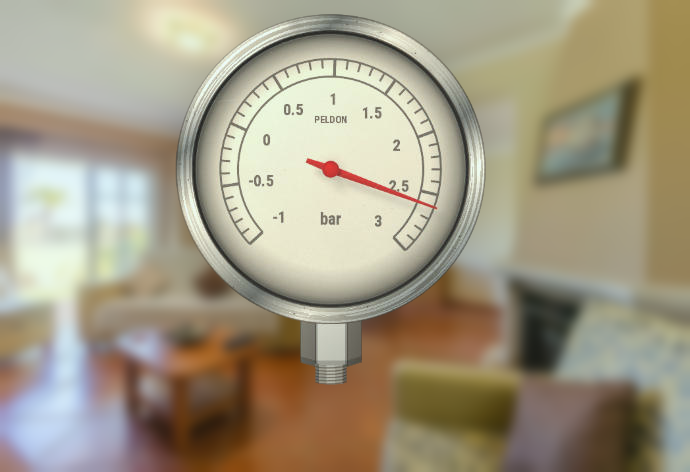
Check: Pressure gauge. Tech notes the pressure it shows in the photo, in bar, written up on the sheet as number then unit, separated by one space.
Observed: 2.6 bar
